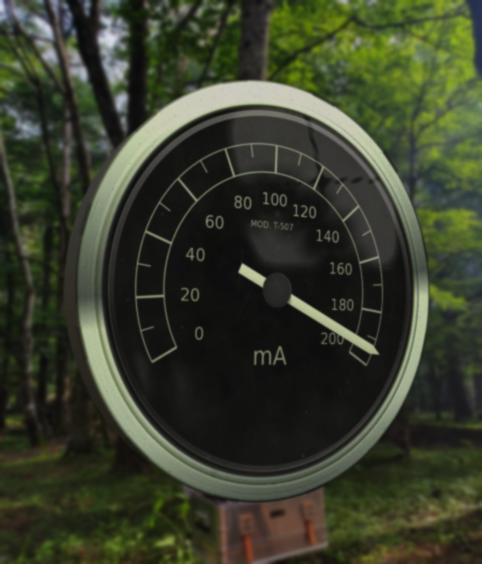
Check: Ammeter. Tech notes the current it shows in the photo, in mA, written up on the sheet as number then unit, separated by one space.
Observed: 195 mA
